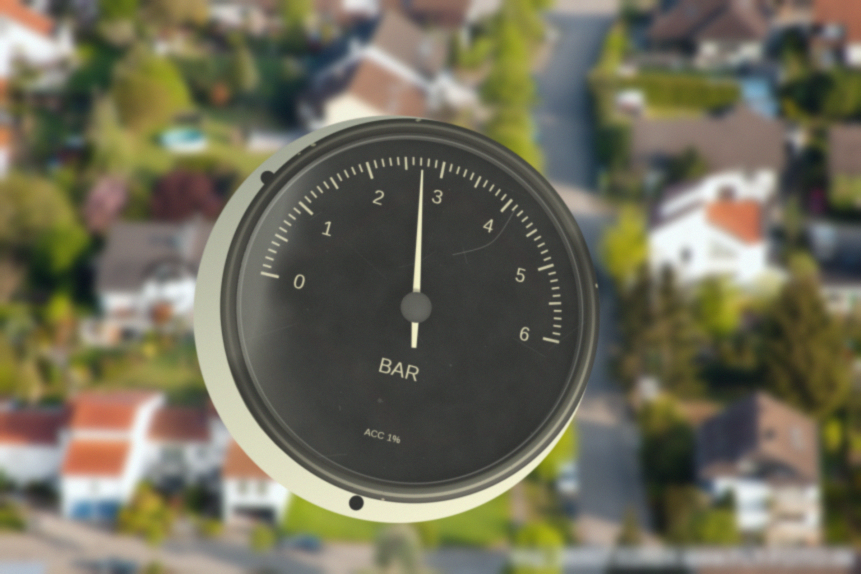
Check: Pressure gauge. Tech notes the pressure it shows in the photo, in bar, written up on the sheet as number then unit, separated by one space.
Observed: 2.7 bar
